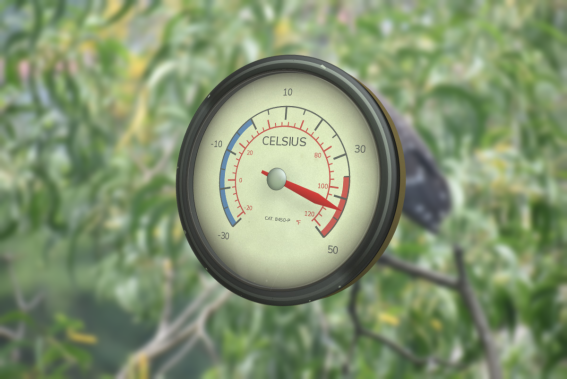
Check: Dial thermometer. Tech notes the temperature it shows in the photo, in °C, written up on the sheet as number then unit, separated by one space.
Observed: 42.5 °C
